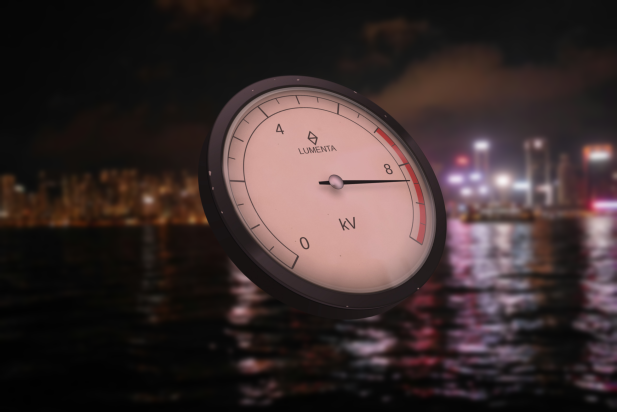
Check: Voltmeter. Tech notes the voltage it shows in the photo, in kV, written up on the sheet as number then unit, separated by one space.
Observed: 8.5 kV
